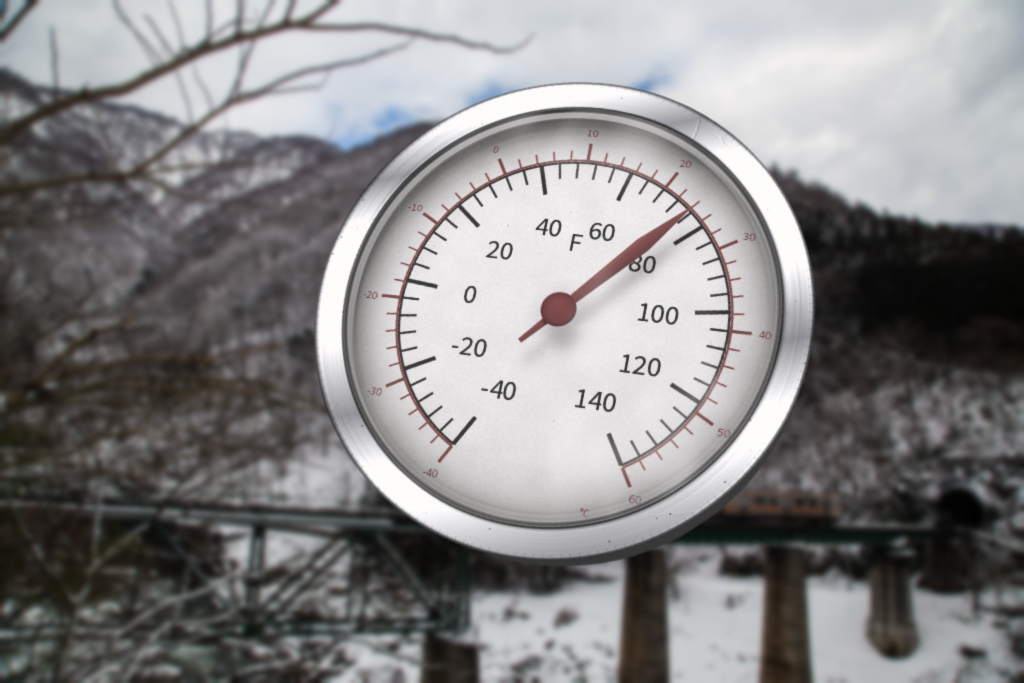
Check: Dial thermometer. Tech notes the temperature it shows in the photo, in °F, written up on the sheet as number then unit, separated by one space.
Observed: 76 °F
